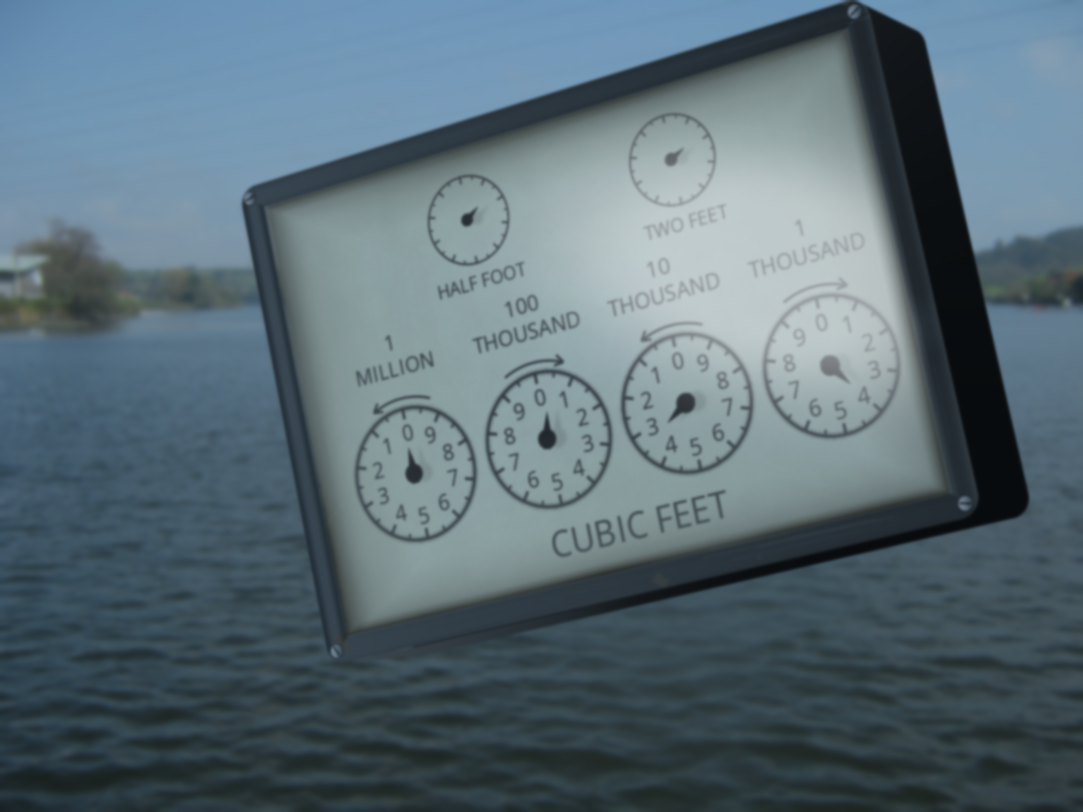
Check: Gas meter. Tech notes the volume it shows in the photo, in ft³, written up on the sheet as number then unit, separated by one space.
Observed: 3400 ft³
